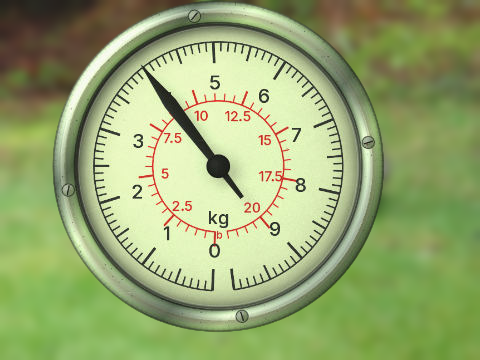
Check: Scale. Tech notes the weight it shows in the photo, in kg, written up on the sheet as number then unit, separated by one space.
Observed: 4 kg
